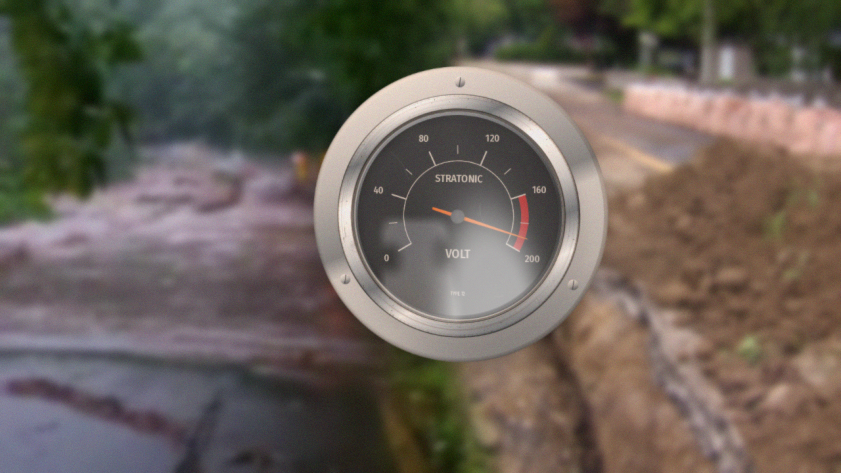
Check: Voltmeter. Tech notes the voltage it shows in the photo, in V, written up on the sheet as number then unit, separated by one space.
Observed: 190 V
